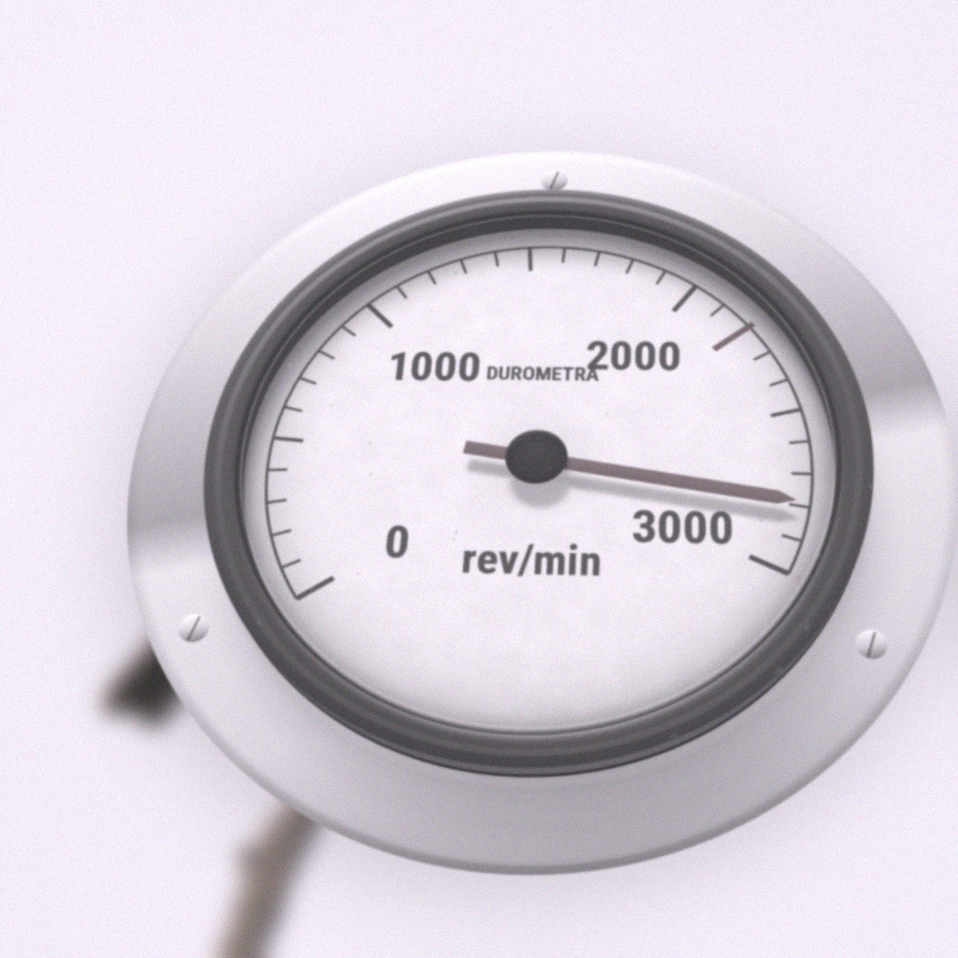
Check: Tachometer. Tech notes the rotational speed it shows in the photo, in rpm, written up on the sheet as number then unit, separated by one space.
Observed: 2800 rpm
